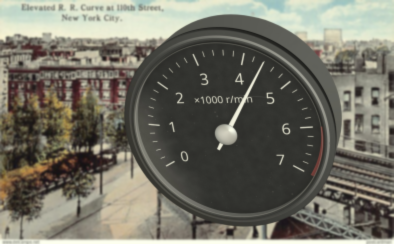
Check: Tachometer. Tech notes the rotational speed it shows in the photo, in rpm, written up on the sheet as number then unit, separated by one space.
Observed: 4400 rpm
